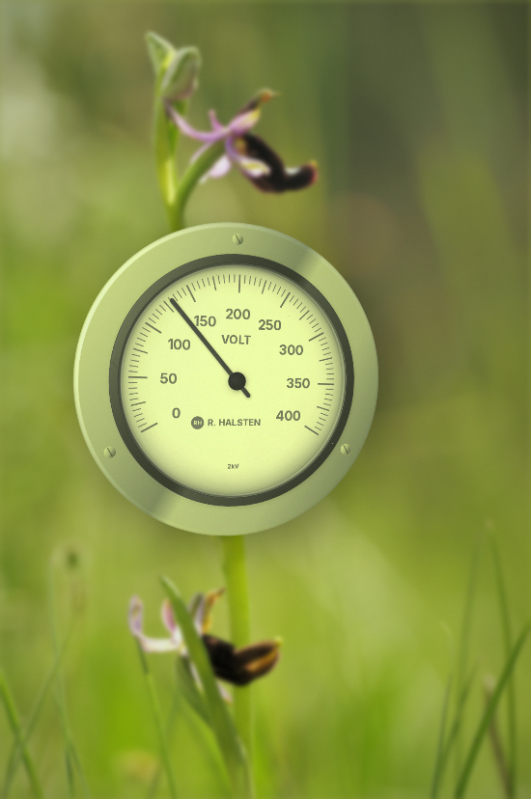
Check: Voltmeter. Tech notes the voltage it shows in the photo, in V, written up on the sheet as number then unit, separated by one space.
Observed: 130 V
